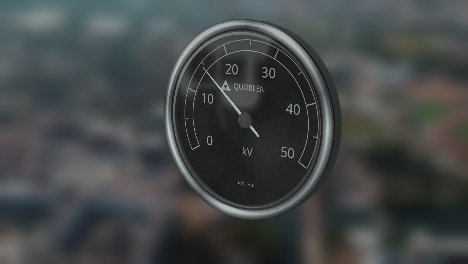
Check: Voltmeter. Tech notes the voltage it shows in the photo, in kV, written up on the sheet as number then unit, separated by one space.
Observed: 15 kV
